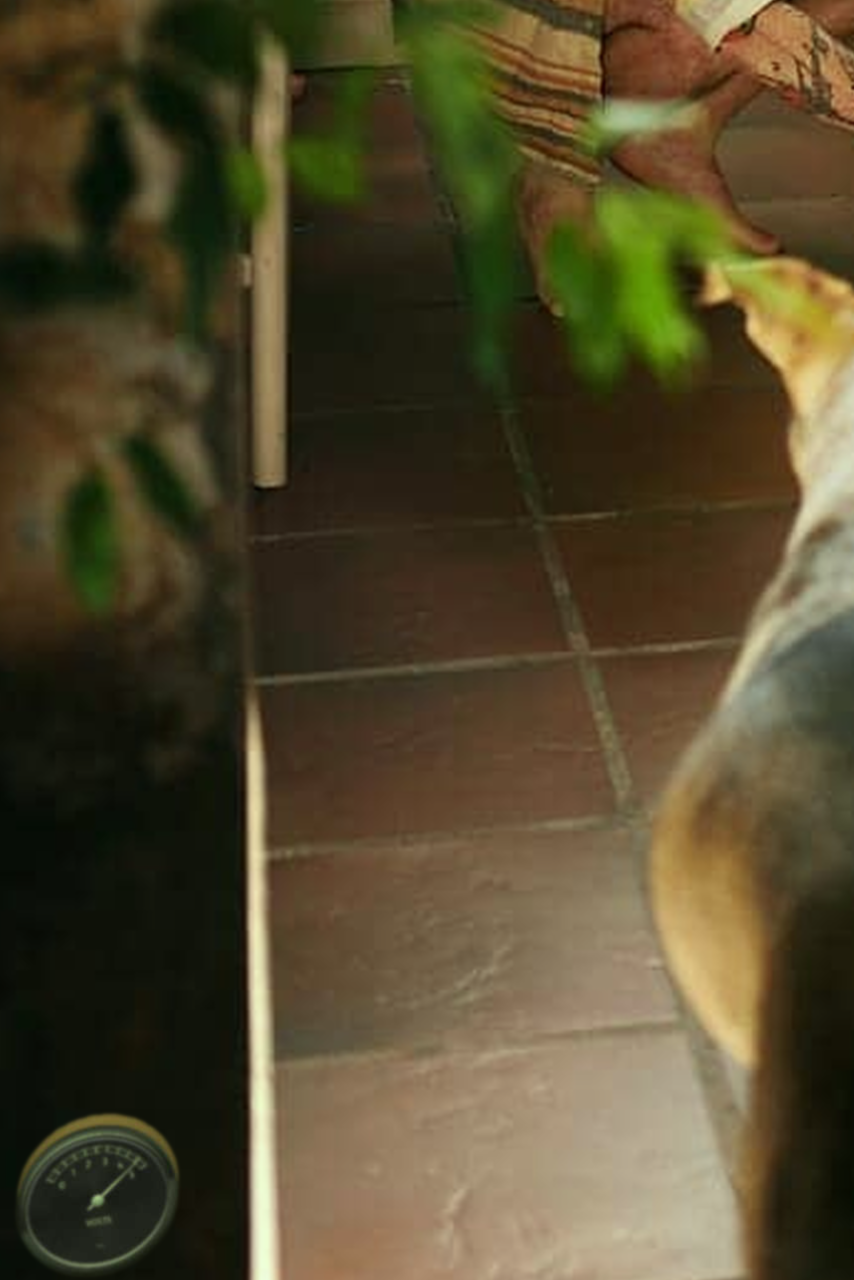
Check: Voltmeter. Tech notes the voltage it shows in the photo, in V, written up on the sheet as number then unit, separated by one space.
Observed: 4.5 V
